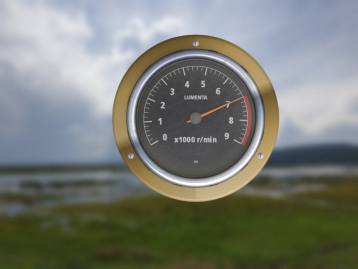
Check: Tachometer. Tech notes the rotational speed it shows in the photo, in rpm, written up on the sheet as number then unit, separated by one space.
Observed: 7000 rpm
